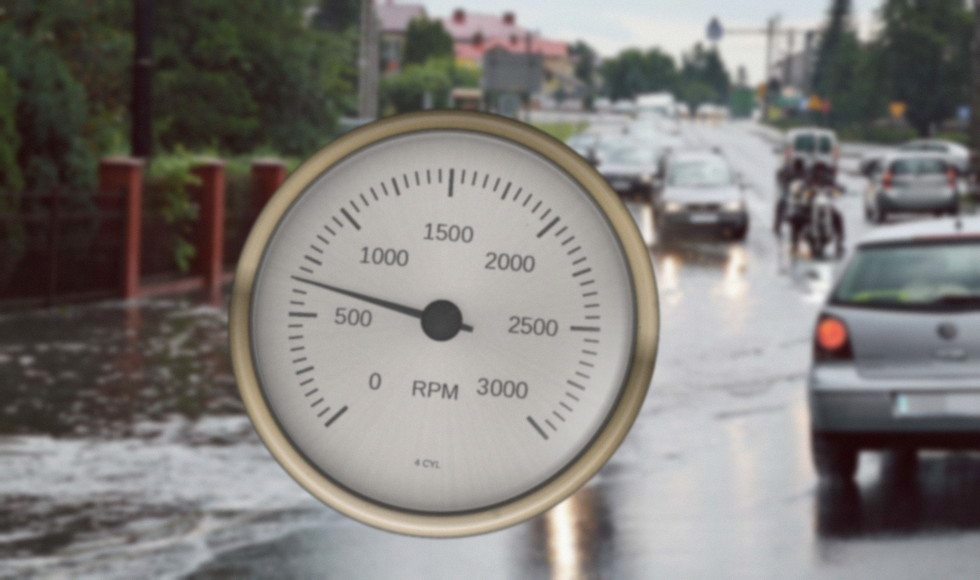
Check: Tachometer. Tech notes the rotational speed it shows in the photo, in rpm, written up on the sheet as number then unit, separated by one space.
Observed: 650 rpm
